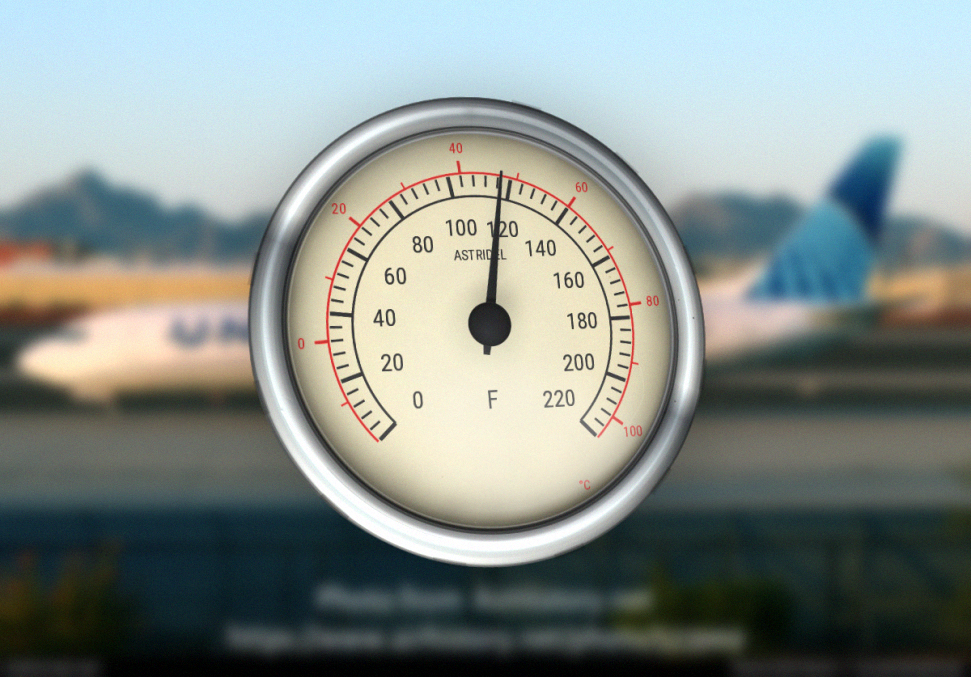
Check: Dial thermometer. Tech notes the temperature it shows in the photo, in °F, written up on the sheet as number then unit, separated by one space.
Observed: 116 °F
